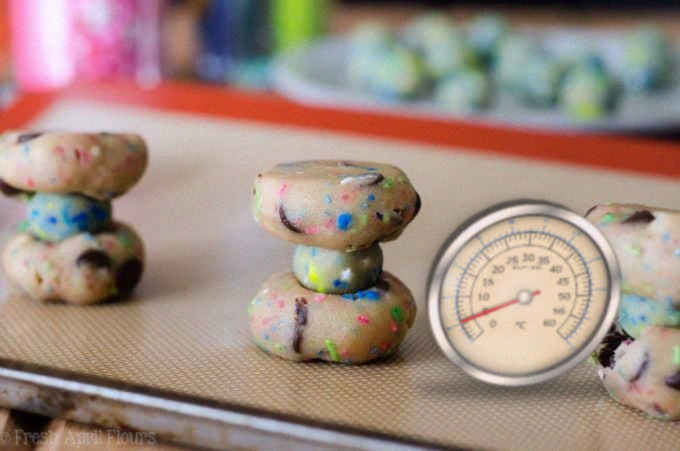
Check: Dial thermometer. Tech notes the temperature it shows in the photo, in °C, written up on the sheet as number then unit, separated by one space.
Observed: 5 °C
